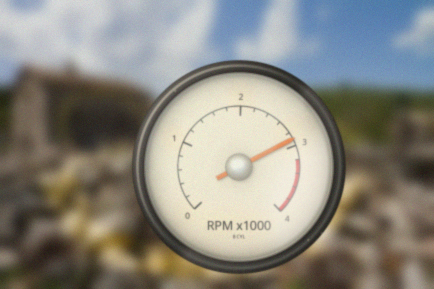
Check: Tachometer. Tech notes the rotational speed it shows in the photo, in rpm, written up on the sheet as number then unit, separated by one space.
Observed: 2900 rpm
